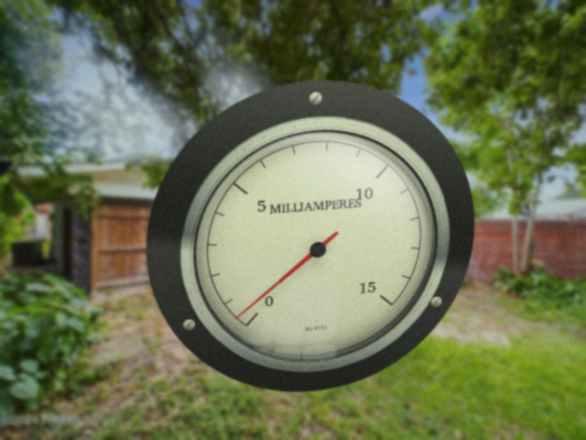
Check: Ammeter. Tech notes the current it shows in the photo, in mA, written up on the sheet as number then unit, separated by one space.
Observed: 0.5 mA
